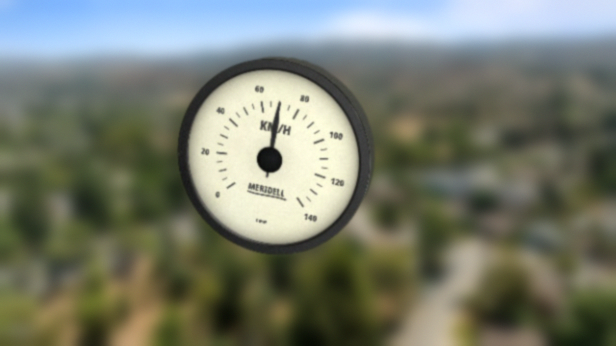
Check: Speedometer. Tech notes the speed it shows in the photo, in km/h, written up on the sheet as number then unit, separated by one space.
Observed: 70 km/h
